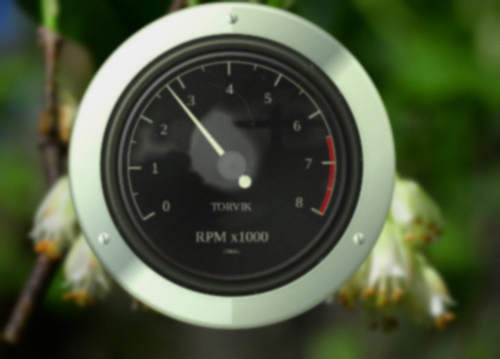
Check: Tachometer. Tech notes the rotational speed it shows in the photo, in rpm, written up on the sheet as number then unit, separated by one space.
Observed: 2750 rpm
